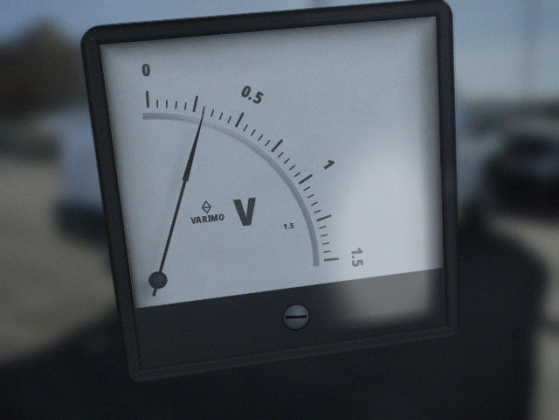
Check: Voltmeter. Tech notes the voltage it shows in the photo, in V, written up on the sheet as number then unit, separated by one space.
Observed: 0.3 V
